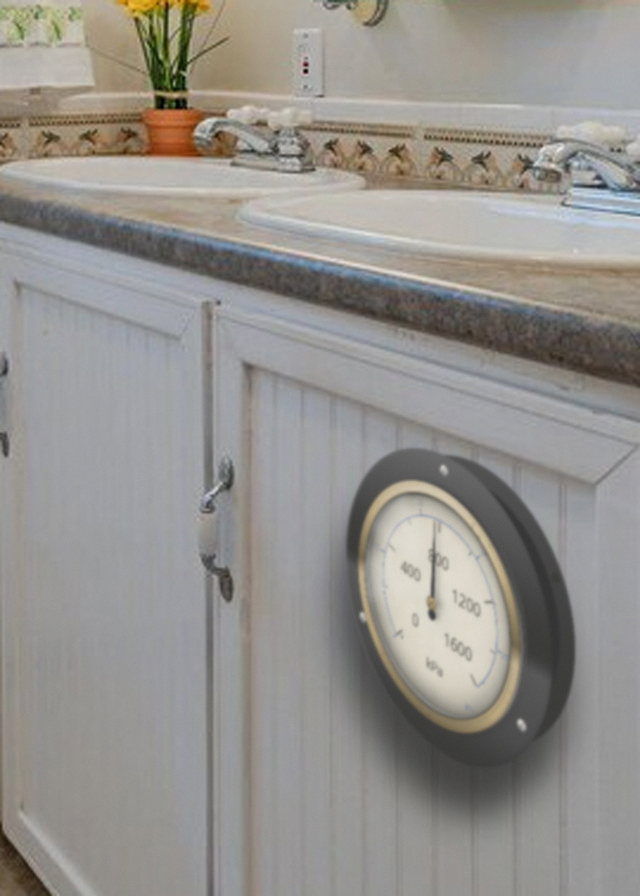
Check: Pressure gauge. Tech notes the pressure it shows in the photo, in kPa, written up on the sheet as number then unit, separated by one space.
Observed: 800 kPa
